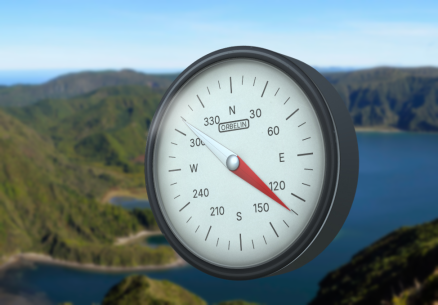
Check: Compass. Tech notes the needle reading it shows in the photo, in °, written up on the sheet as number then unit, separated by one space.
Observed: 130 °
